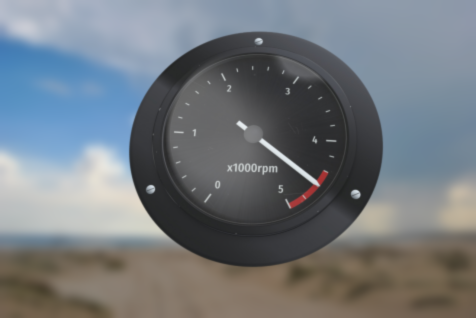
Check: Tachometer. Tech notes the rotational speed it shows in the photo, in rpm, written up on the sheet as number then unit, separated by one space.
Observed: 4600 rpm
